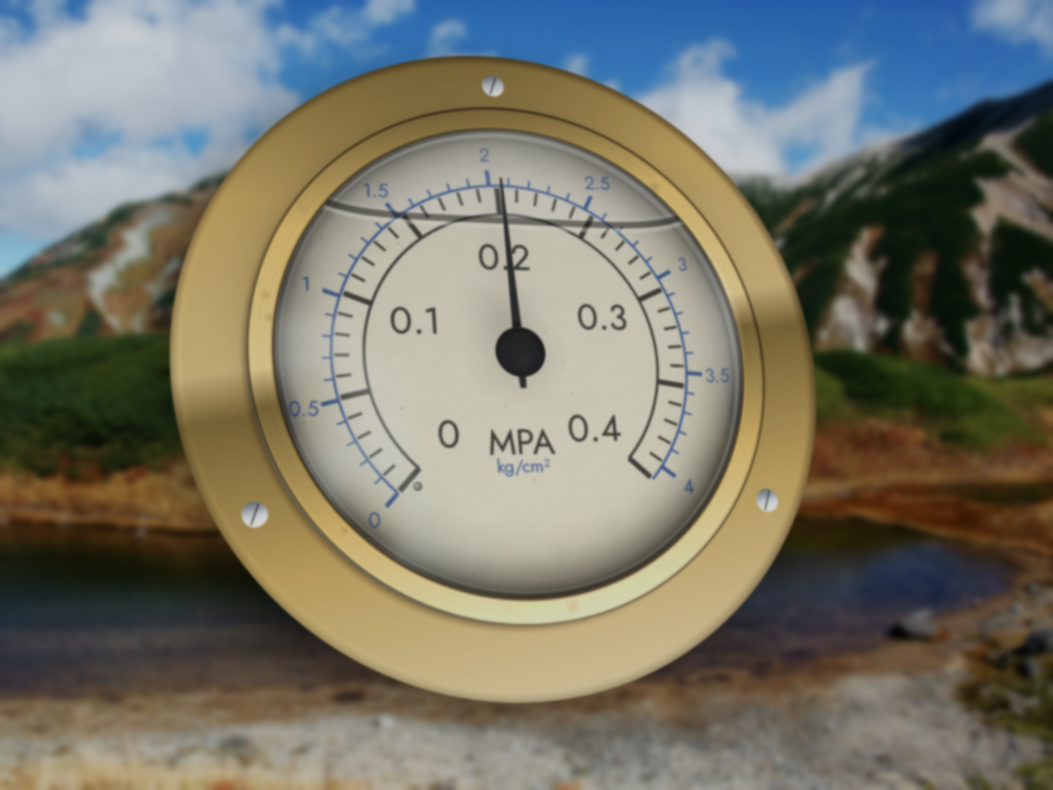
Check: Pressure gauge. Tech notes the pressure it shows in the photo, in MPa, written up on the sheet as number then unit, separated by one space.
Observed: 0.2 MPa
